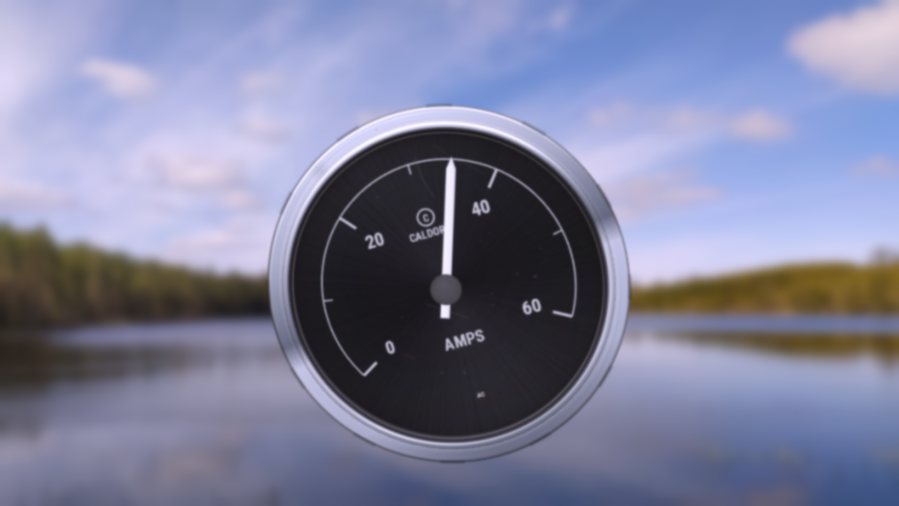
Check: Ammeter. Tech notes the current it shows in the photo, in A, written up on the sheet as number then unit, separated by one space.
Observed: 35 A
